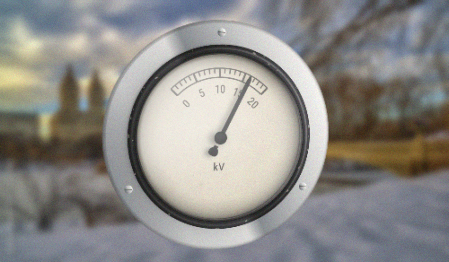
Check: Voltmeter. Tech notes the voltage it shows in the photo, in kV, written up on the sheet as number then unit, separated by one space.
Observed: 16 kV
